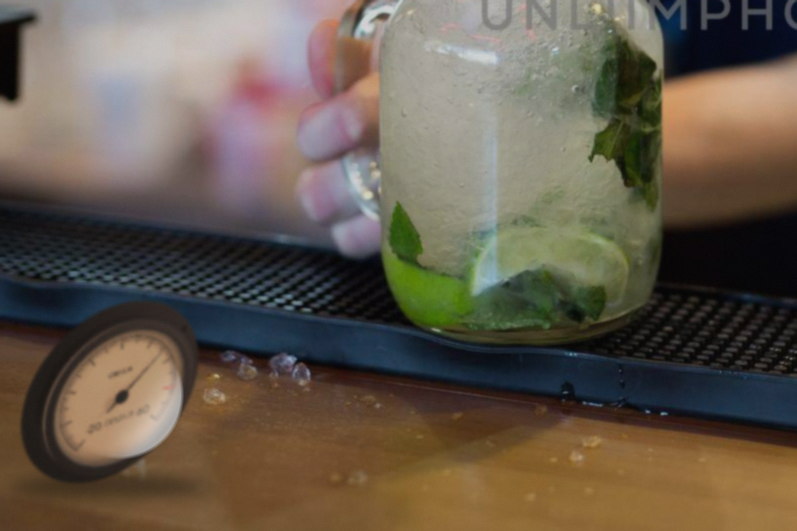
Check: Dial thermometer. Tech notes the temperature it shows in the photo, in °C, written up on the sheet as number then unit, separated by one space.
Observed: 35 °C
